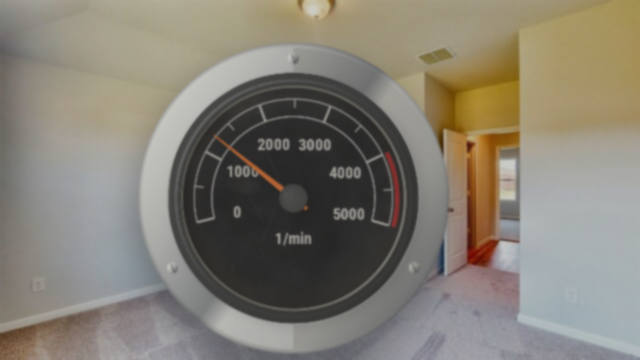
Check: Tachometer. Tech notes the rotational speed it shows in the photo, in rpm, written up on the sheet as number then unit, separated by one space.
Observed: 1250 rpm
